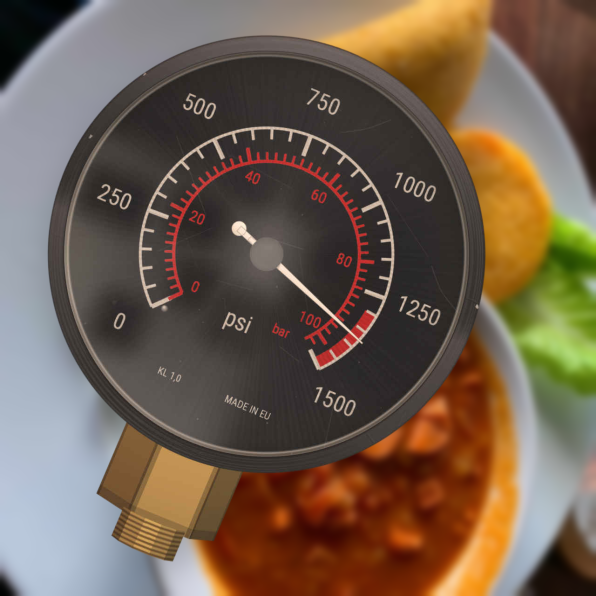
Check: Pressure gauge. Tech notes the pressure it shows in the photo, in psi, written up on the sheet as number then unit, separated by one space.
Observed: 1375 psi
